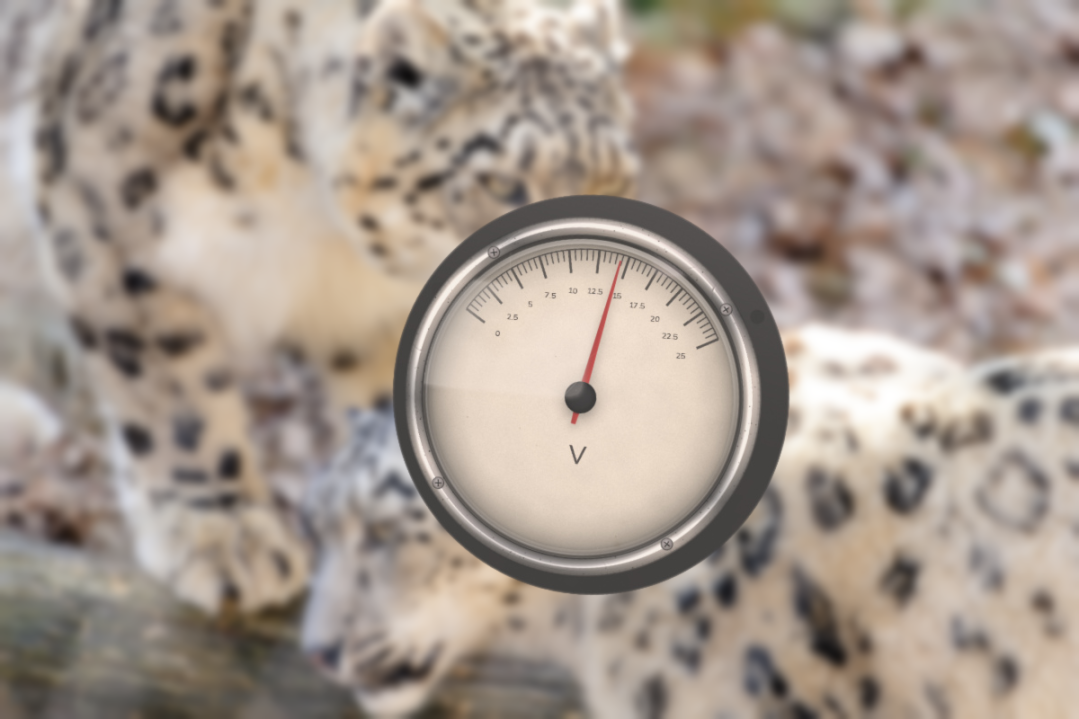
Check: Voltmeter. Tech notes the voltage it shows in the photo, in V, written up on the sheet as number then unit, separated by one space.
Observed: 14.5 V
